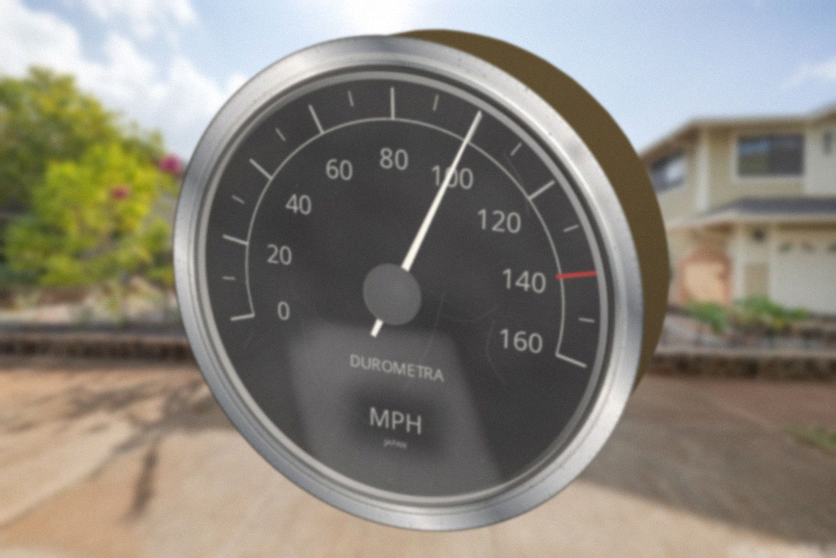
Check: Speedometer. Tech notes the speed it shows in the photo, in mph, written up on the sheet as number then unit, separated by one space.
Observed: 100 mph
